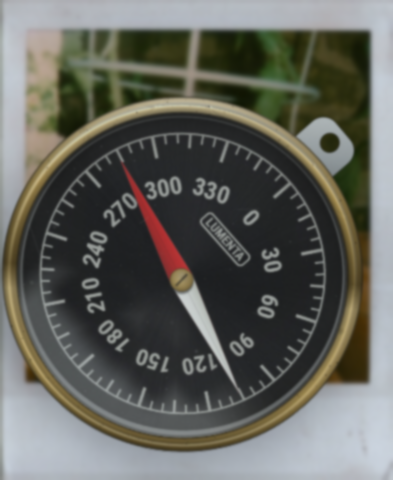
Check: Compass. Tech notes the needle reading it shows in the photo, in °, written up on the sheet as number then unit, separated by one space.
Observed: 285 °
